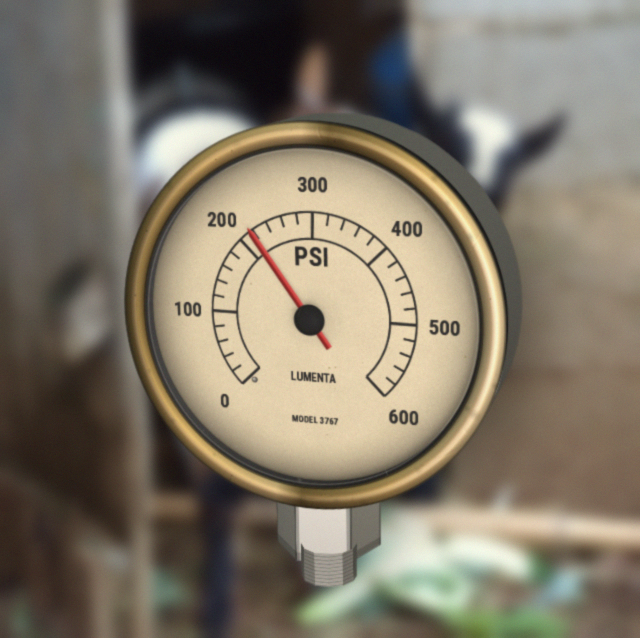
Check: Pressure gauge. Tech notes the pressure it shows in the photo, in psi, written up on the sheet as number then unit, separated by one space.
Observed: 220 psi
